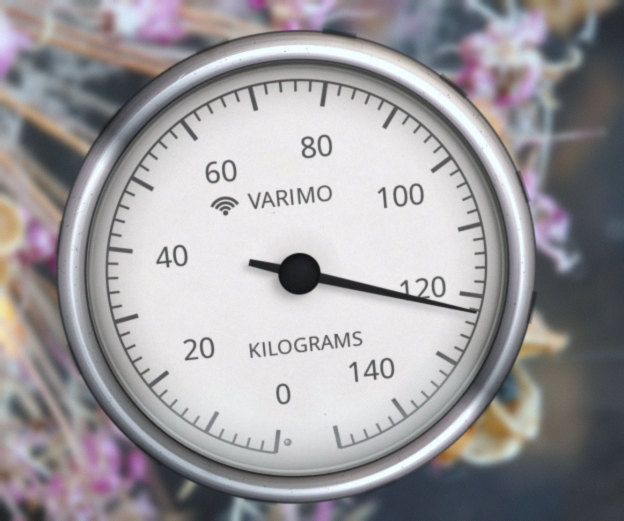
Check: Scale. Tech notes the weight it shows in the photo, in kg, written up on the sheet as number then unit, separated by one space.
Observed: 122 kg
